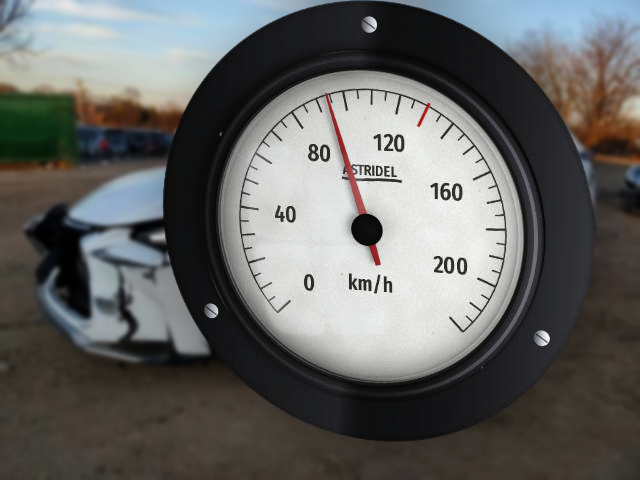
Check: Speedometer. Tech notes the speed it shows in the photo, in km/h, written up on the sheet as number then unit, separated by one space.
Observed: 95 km/h
